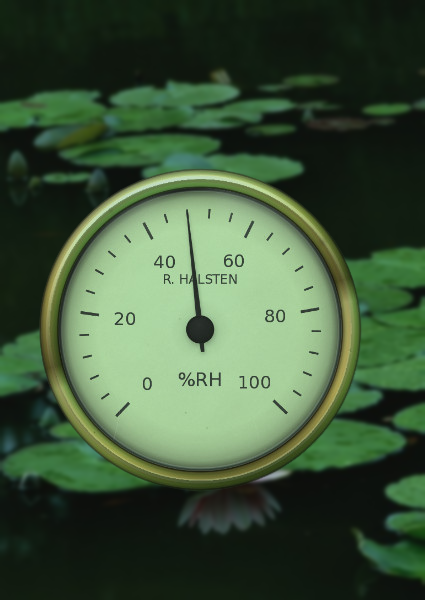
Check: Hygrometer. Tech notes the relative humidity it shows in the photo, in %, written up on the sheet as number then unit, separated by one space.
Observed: 48 %
